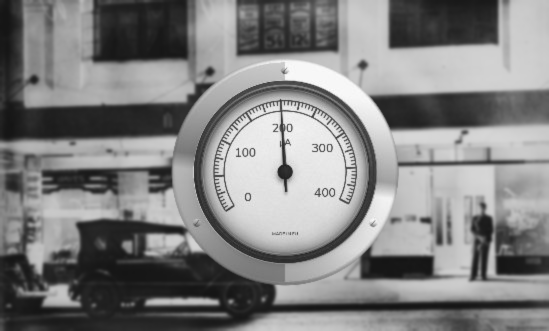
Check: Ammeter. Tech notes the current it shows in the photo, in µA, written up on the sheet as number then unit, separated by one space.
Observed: 200 µA
